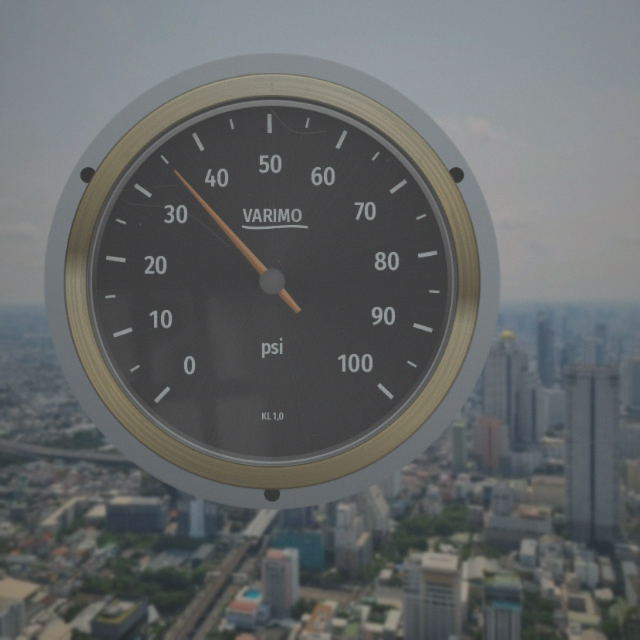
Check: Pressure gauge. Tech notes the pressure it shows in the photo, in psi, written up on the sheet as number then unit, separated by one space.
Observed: 35 psi
